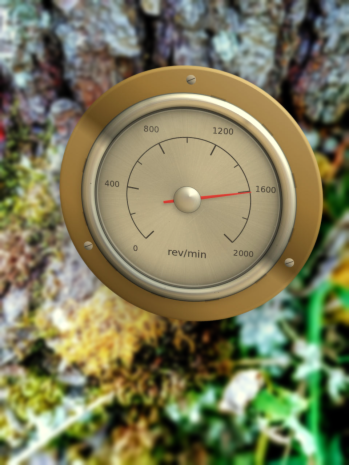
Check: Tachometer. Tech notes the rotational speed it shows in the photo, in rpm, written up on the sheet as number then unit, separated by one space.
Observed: 1600 rpm
